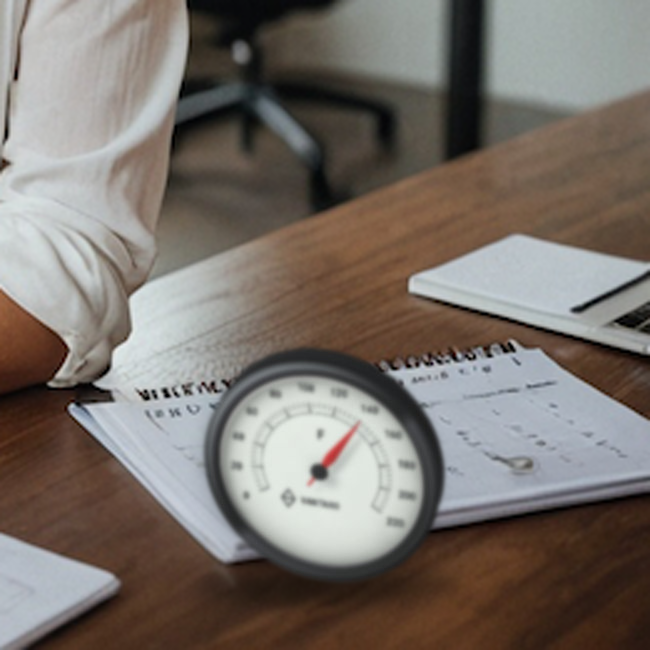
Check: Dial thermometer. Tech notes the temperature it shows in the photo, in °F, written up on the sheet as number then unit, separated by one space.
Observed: 140 °F
